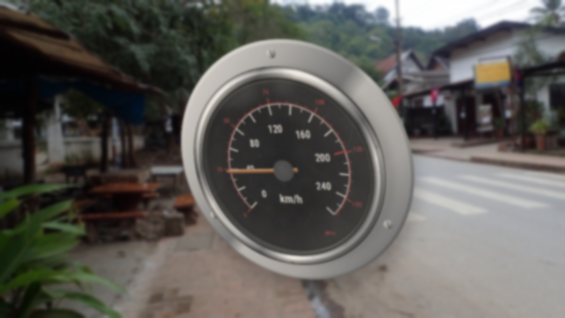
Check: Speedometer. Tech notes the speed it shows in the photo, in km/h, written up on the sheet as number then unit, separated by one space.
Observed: 40 km/h
